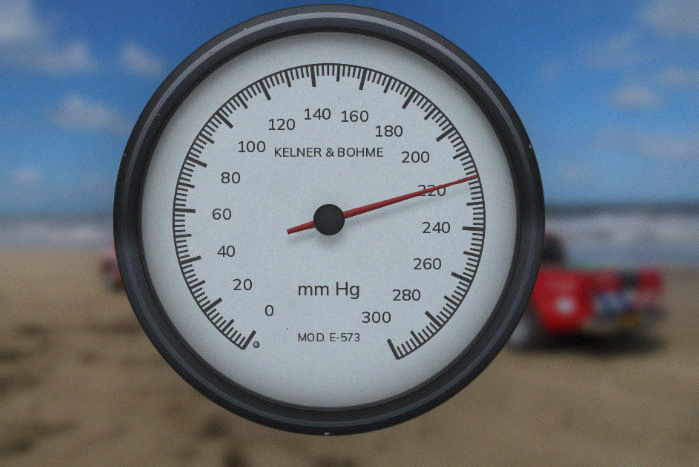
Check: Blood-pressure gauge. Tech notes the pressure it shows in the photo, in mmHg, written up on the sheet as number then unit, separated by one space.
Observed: 220 mmHg
